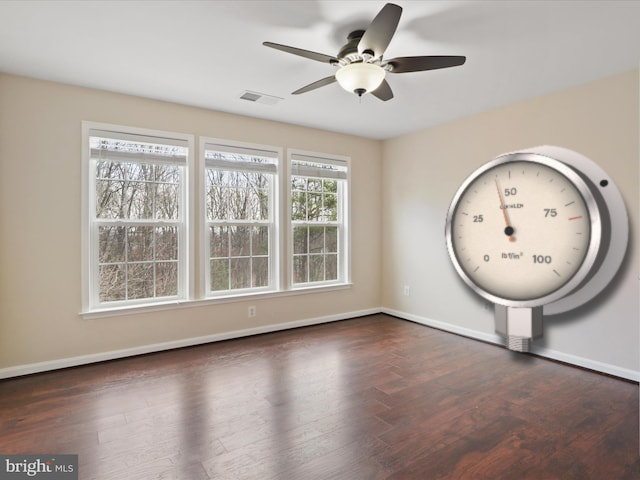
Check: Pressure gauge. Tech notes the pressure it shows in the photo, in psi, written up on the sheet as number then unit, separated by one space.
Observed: 45 psi
